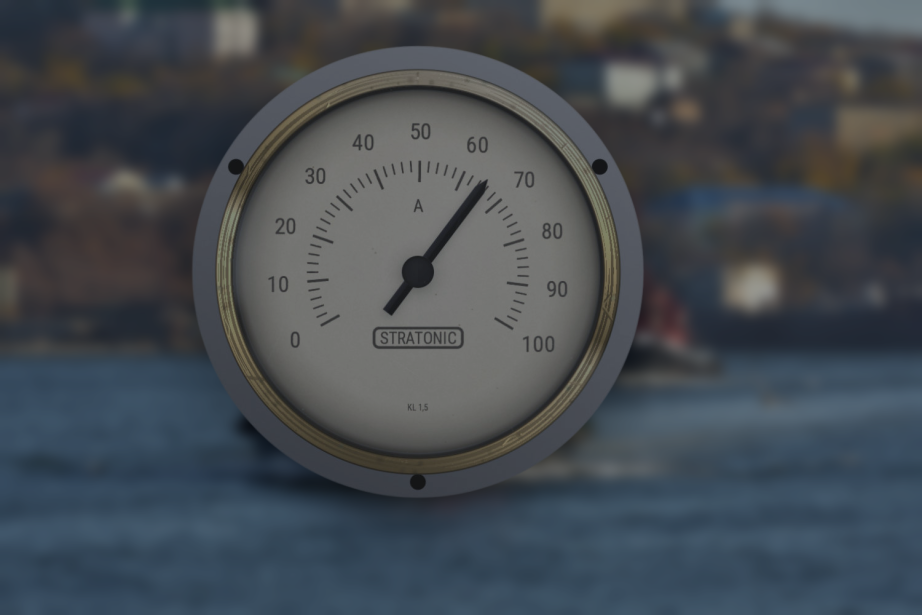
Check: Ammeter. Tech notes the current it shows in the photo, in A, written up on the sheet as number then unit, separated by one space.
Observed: 65 A
